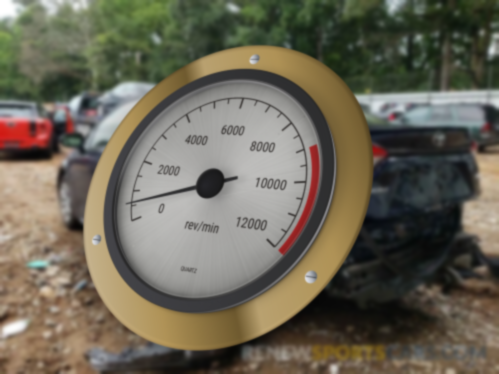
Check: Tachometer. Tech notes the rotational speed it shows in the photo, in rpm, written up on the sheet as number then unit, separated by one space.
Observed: 500 rpm
